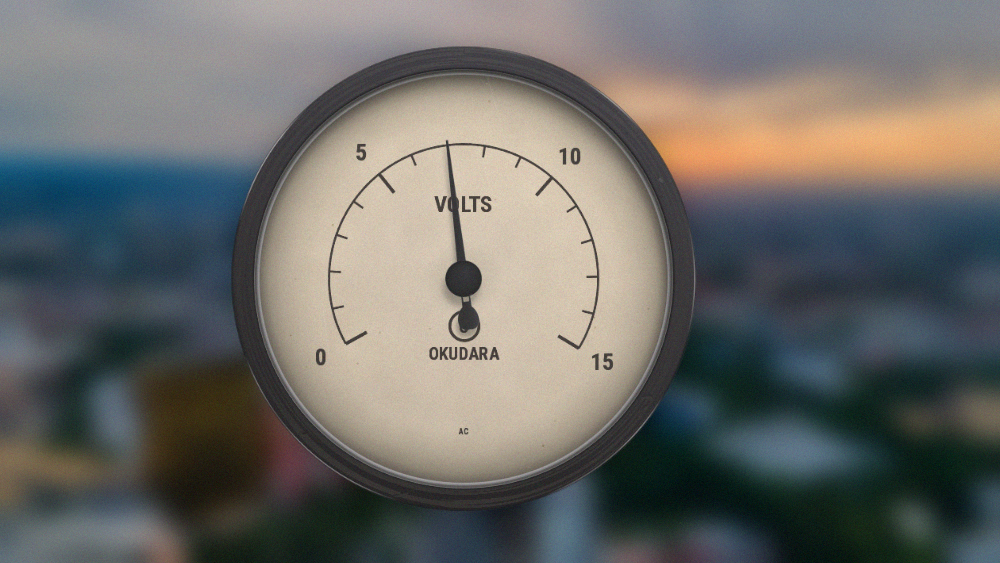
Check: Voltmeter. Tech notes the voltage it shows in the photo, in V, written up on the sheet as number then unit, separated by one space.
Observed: 7 V
